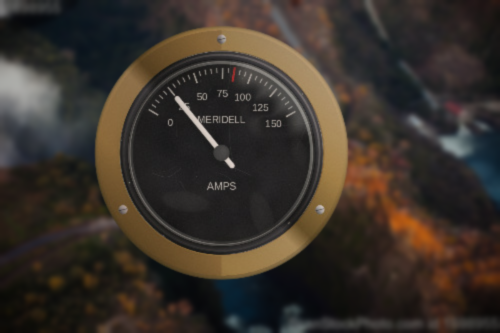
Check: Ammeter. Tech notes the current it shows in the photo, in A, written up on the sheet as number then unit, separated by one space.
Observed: 25 A
